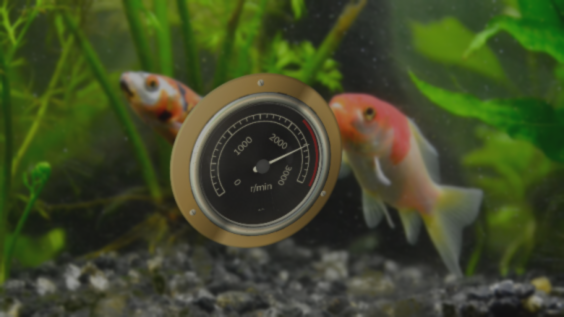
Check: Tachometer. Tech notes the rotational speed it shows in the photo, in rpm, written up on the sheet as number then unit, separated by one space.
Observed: 2400 rpm
